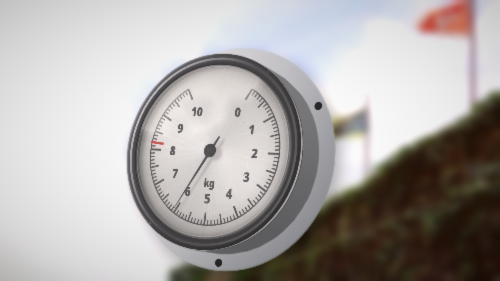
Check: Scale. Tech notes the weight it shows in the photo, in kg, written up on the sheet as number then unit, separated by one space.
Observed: 6 kg
